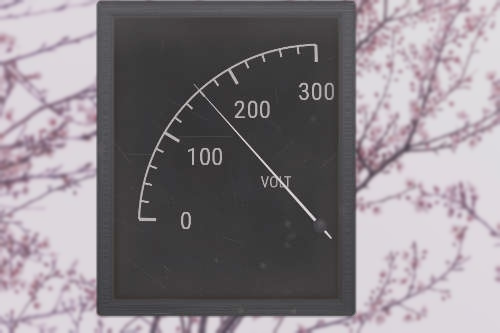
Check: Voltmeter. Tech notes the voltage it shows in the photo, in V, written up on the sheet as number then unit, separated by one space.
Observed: 160 V
